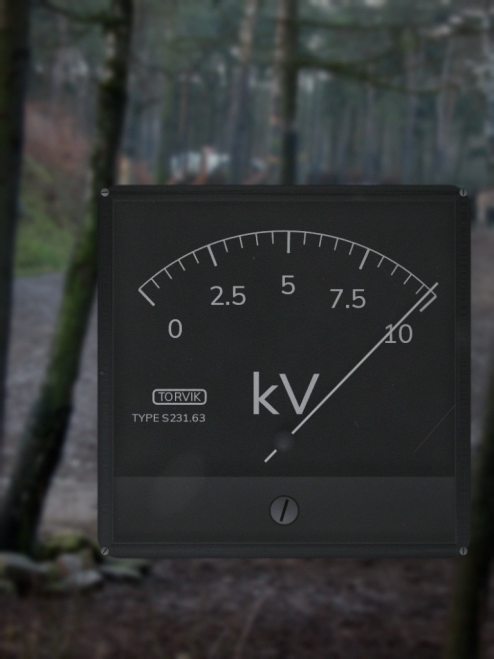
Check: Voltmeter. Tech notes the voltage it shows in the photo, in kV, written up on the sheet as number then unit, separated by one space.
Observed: 9.75 kV
